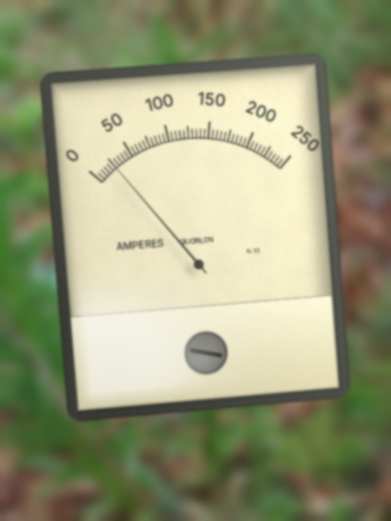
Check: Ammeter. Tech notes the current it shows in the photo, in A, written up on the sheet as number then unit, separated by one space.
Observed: 25 A
